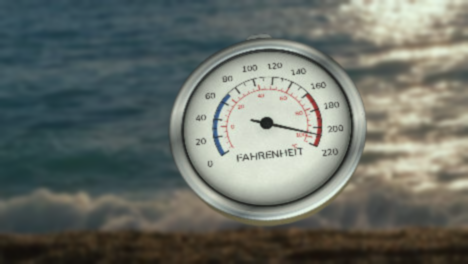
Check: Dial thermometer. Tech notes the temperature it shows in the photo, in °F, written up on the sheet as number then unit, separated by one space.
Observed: 210 °F
